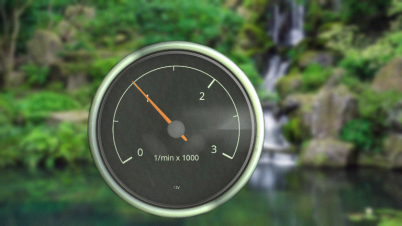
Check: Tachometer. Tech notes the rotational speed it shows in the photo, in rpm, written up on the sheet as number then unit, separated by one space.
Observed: 1000 rpm
